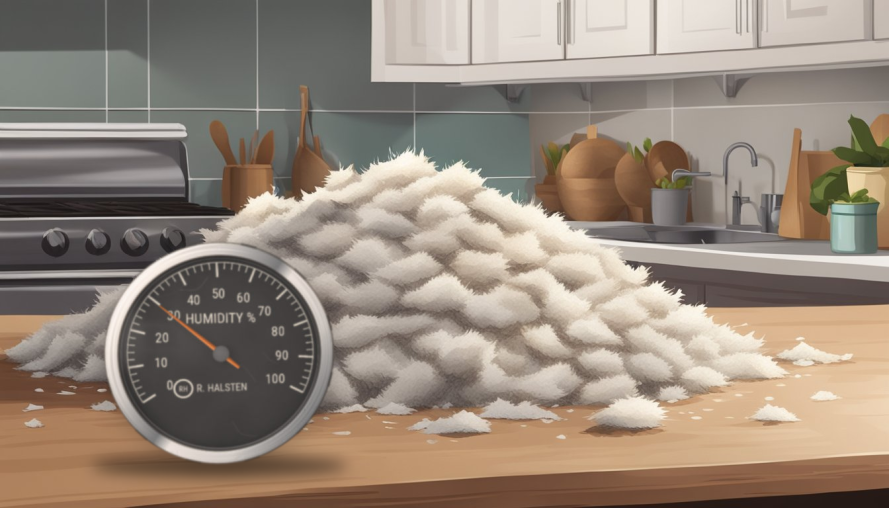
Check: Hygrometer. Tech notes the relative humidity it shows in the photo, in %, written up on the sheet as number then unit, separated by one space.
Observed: 30 %
